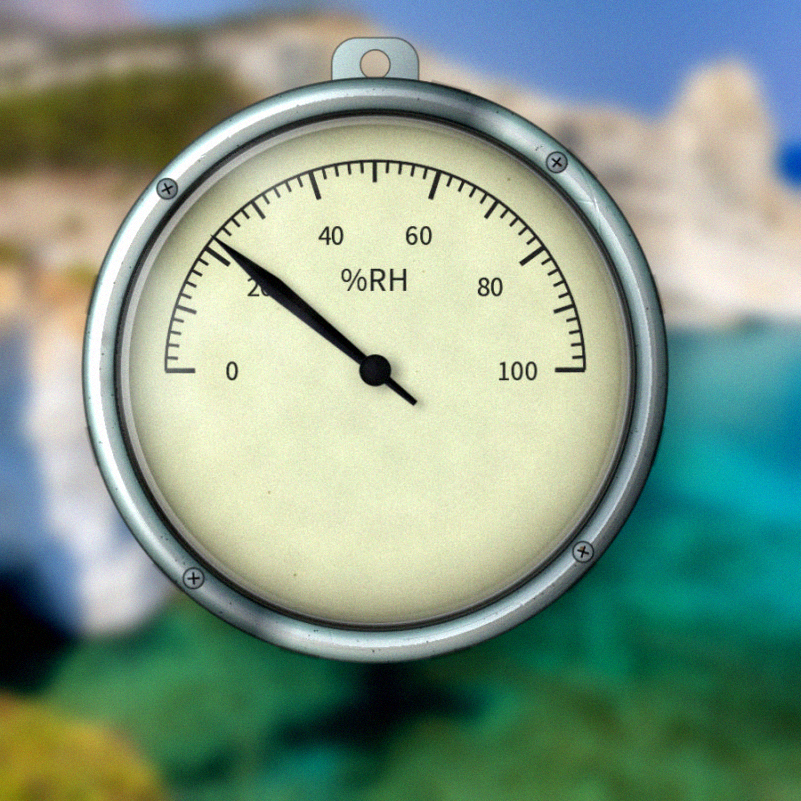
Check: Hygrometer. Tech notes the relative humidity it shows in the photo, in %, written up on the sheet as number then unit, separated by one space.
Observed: 22 %
